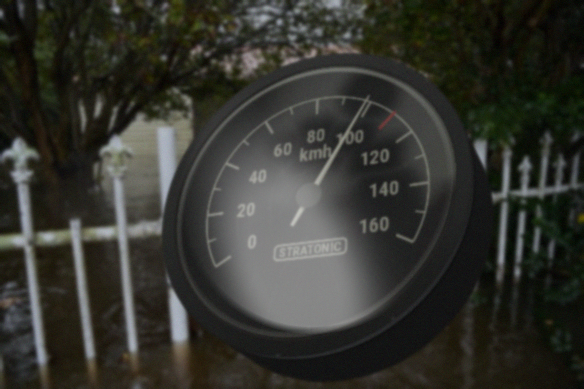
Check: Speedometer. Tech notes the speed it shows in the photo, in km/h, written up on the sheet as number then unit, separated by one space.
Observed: 100 km/h
